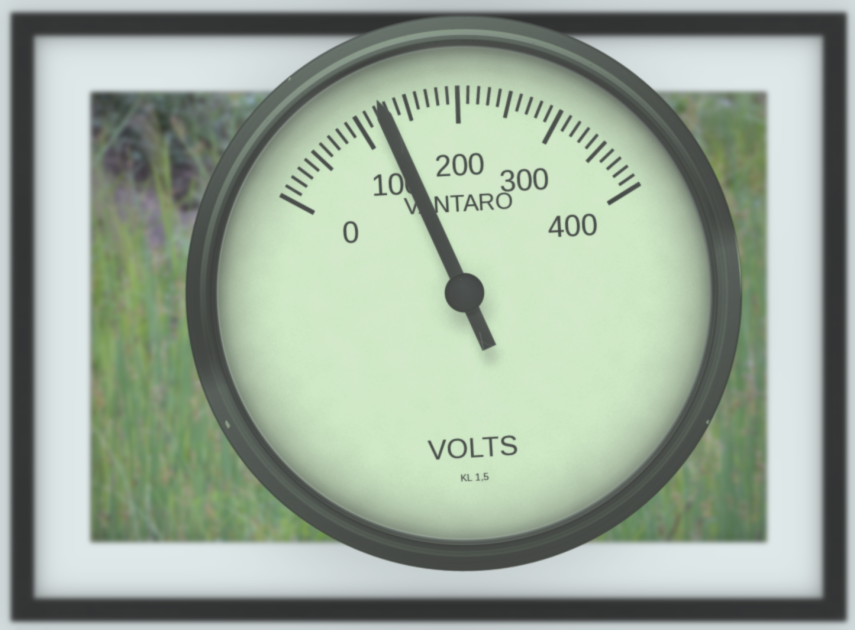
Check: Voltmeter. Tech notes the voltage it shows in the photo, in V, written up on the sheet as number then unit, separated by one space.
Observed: 125 V
